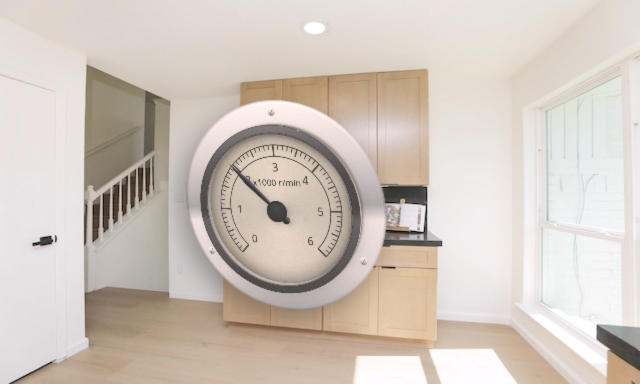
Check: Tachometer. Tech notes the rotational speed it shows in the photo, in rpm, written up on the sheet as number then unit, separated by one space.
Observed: 2000 rpm
